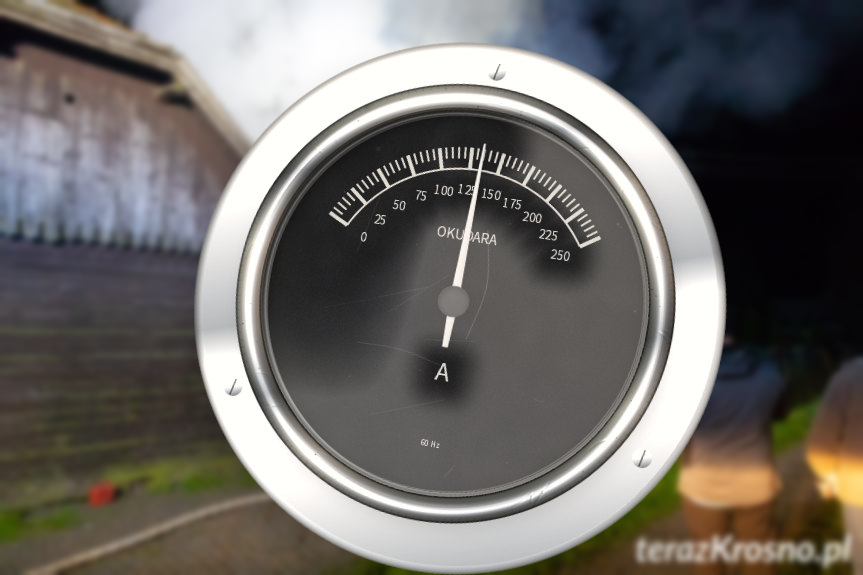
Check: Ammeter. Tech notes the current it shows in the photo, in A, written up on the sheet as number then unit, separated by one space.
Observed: 135 A
